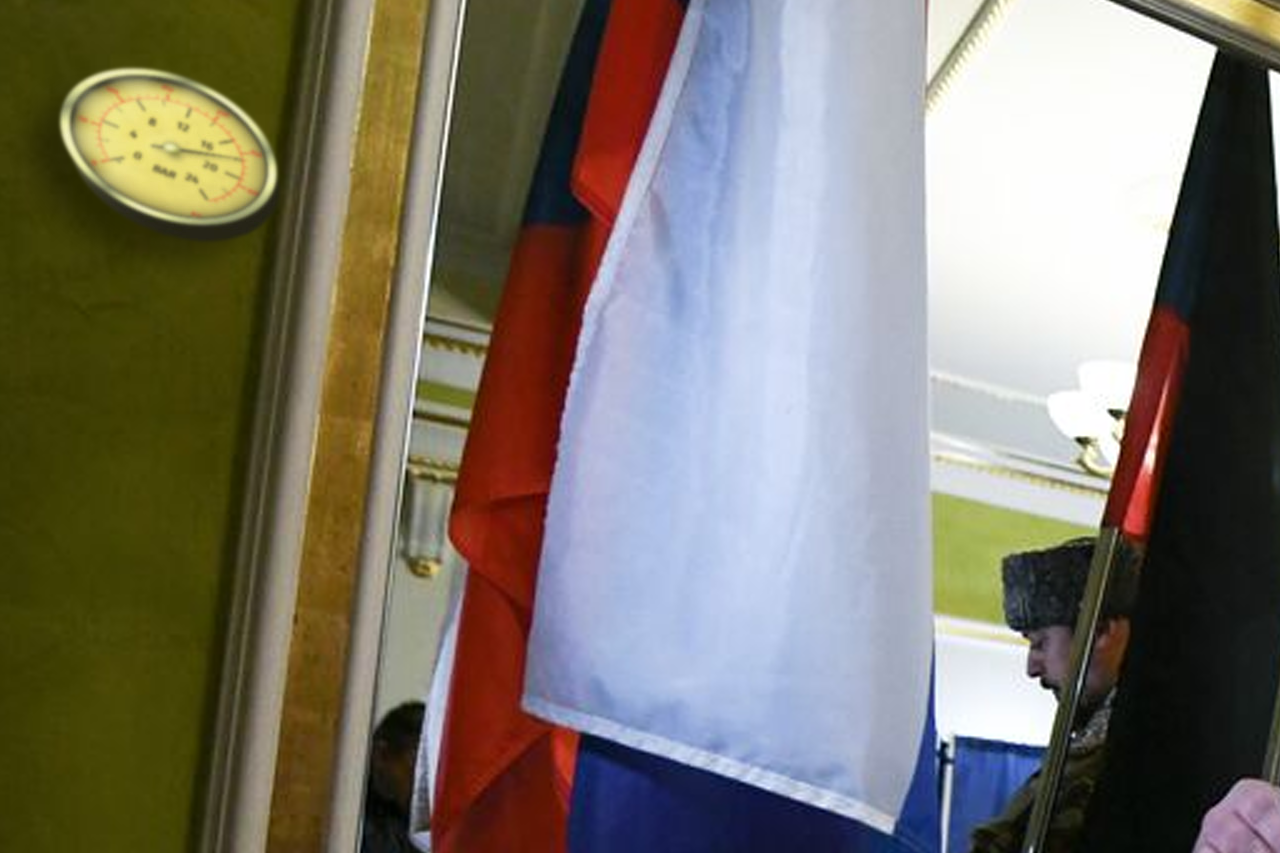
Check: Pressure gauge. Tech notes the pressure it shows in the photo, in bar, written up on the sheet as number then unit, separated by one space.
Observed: 18 bar
